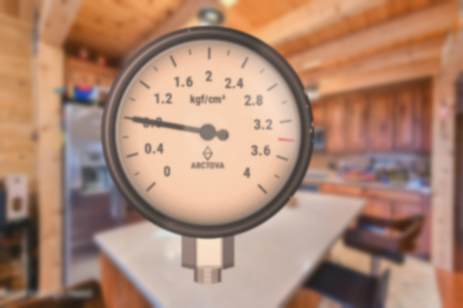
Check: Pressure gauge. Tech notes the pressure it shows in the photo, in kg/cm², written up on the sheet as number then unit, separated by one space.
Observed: 0.8 kg/cm²
